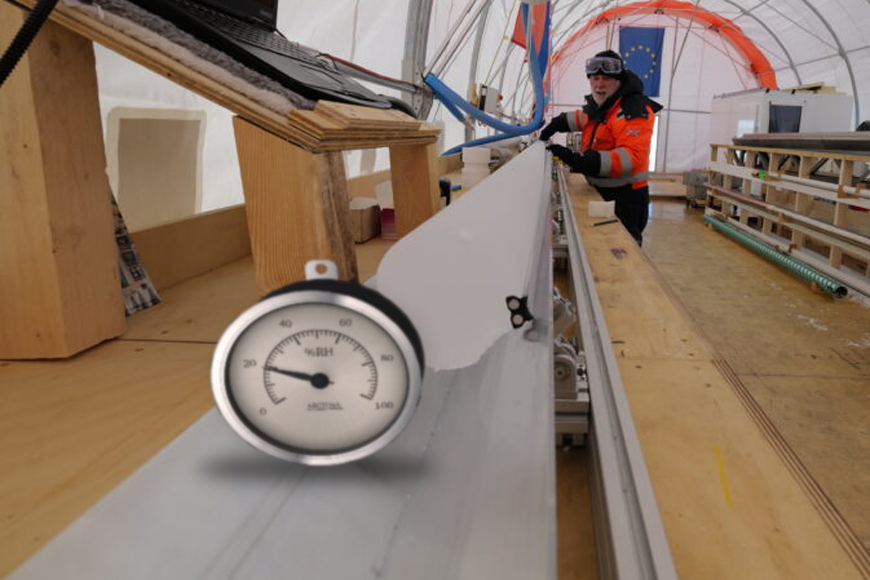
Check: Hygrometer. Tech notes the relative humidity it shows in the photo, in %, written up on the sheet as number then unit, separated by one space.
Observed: 20 %
